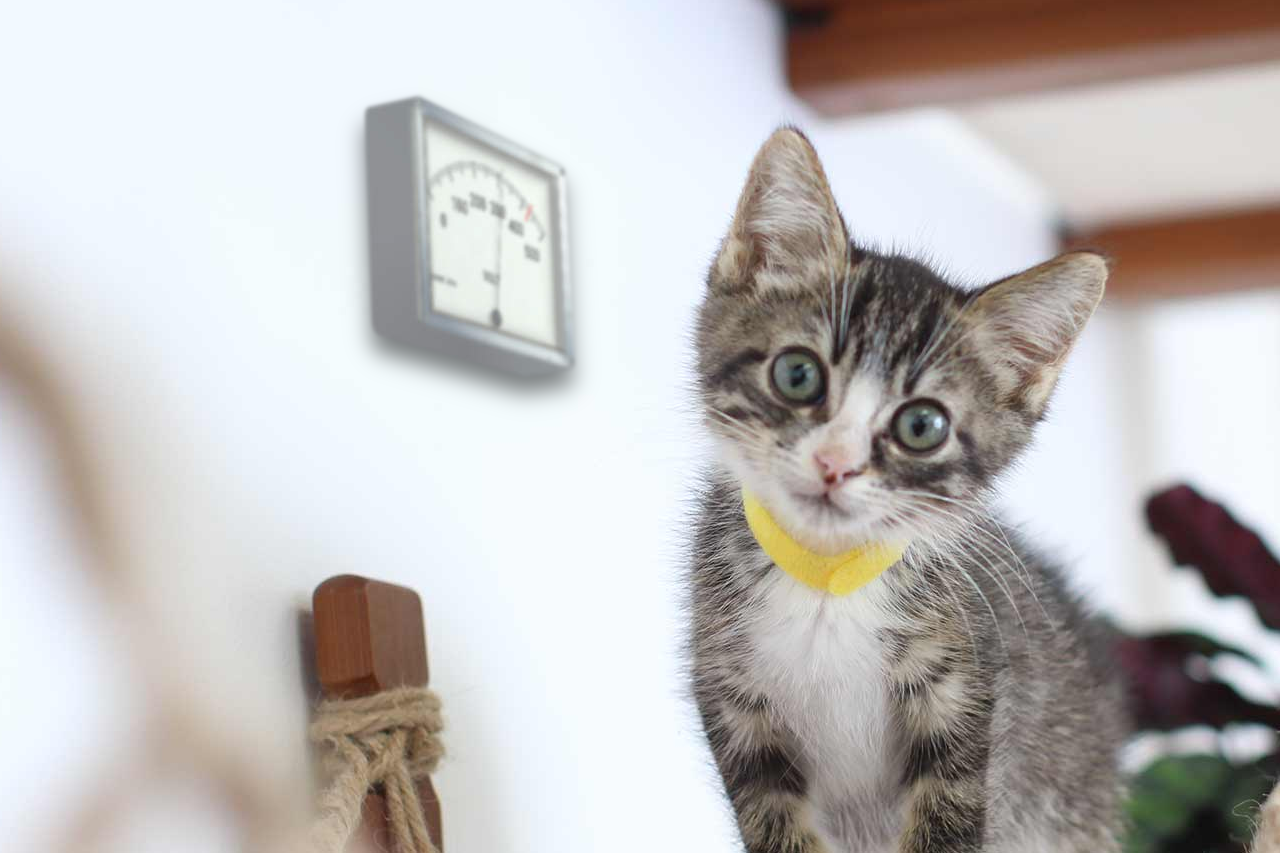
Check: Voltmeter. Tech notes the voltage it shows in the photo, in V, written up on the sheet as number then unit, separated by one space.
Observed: 300 V
